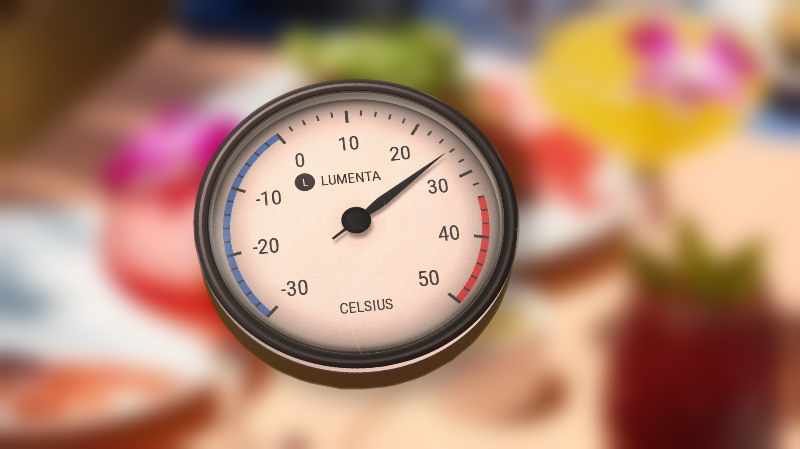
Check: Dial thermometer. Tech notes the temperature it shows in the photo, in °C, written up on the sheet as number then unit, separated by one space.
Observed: 26 °C
